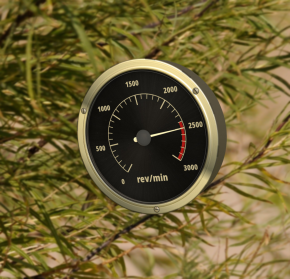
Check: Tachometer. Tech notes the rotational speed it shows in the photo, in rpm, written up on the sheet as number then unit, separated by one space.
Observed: 2500 rpm
